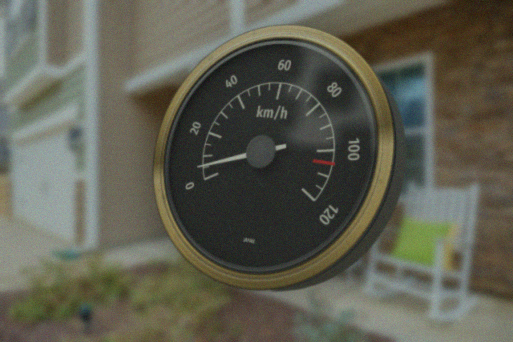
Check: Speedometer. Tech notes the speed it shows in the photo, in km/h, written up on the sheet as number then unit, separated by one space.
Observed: 5 km/h
